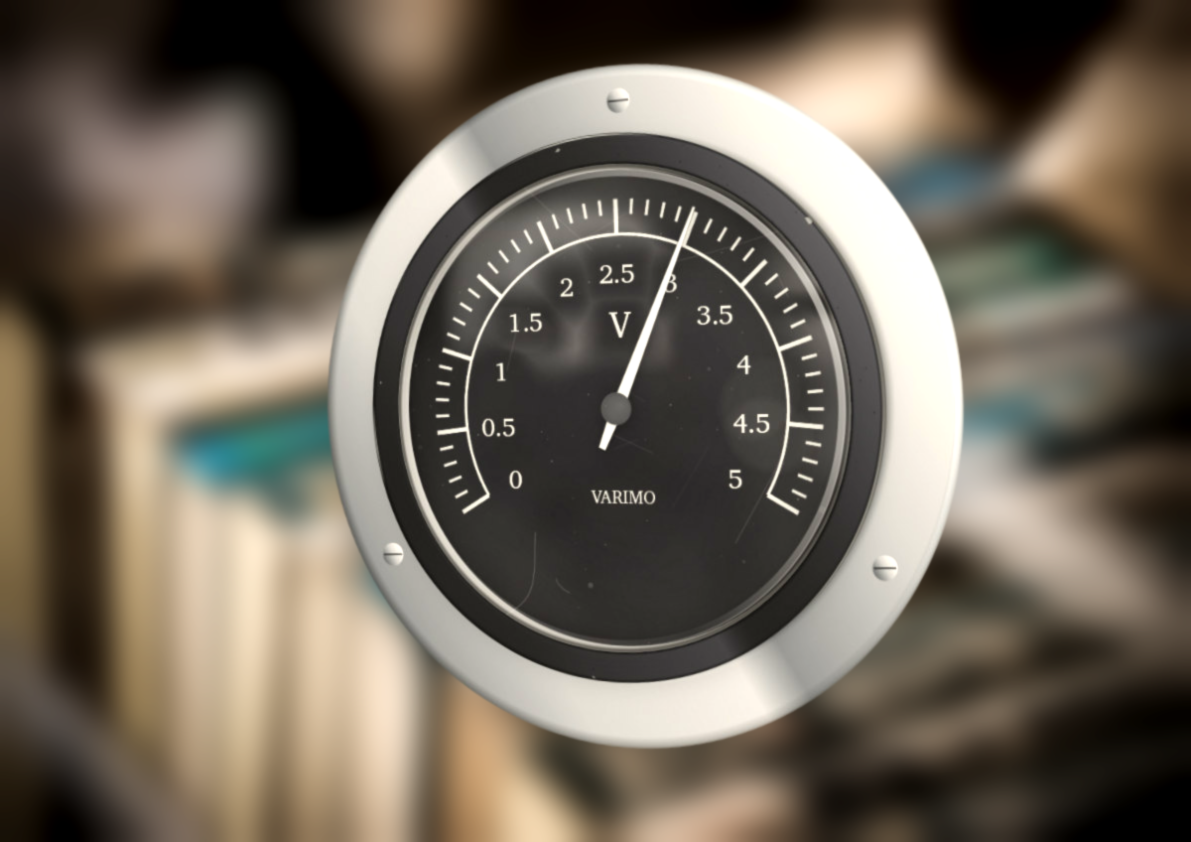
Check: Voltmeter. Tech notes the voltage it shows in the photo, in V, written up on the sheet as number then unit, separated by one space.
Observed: 3 V
